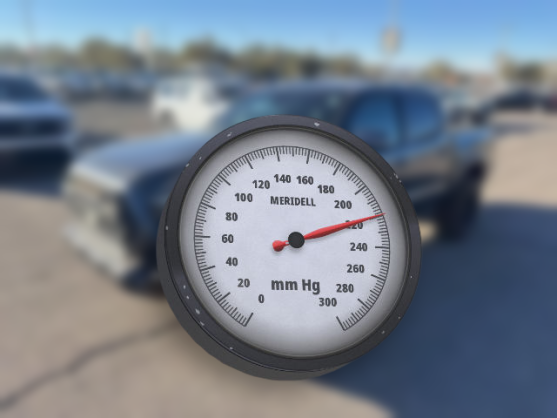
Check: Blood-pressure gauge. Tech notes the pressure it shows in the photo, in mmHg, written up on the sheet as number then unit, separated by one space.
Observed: 220 mmHg
